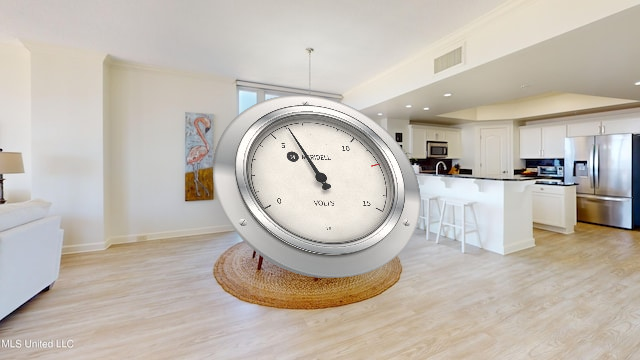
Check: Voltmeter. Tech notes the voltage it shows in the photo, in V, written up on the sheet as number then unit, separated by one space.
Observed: 6 V
